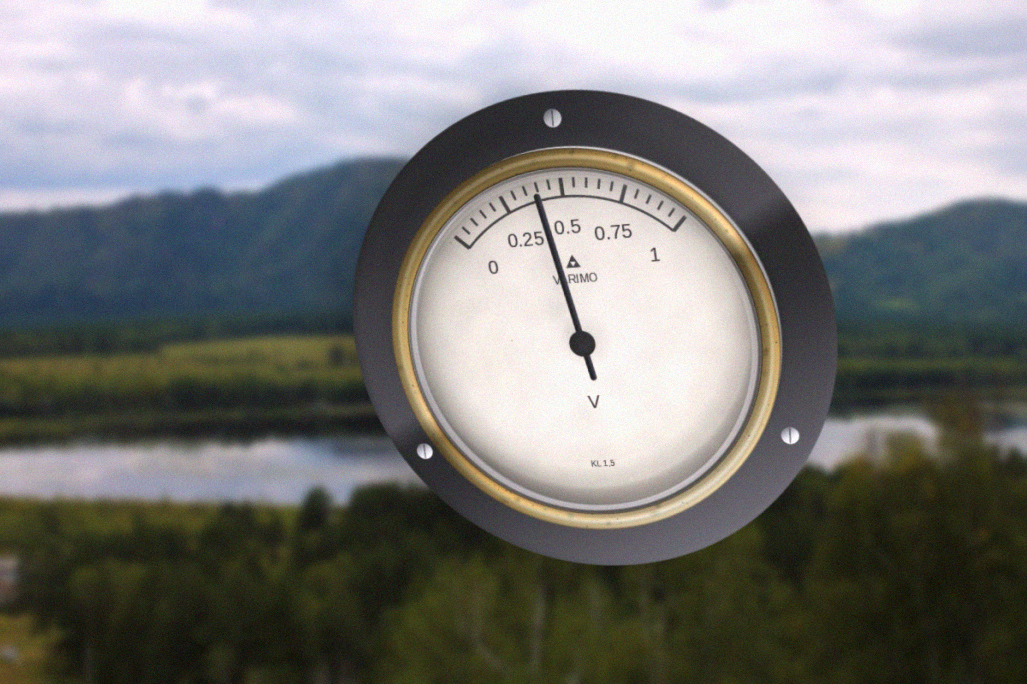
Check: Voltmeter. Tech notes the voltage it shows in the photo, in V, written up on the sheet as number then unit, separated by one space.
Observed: 0.4 V
